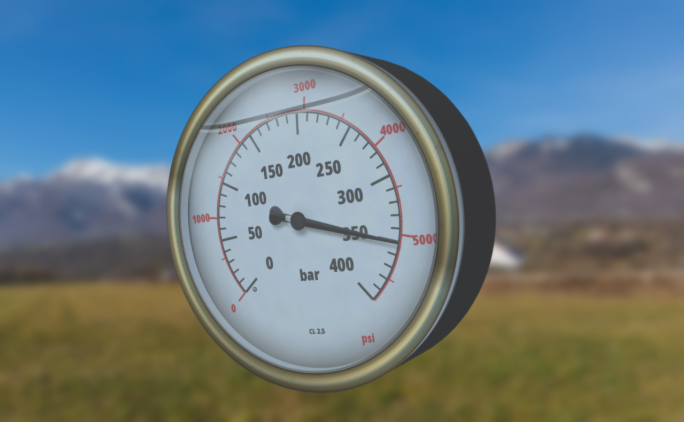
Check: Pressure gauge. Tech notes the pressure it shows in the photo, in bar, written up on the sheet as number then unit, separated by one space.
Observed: 350 bar
